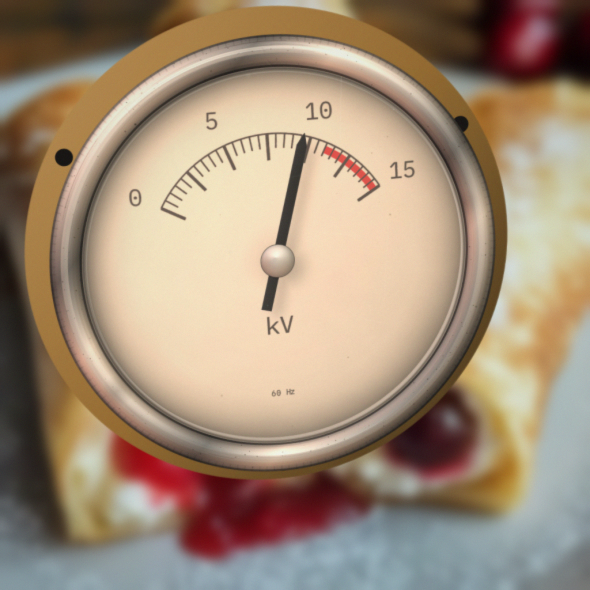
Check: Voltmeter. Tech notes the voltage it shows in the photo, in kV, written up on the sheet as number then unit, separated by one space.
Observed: 9.5 kV
